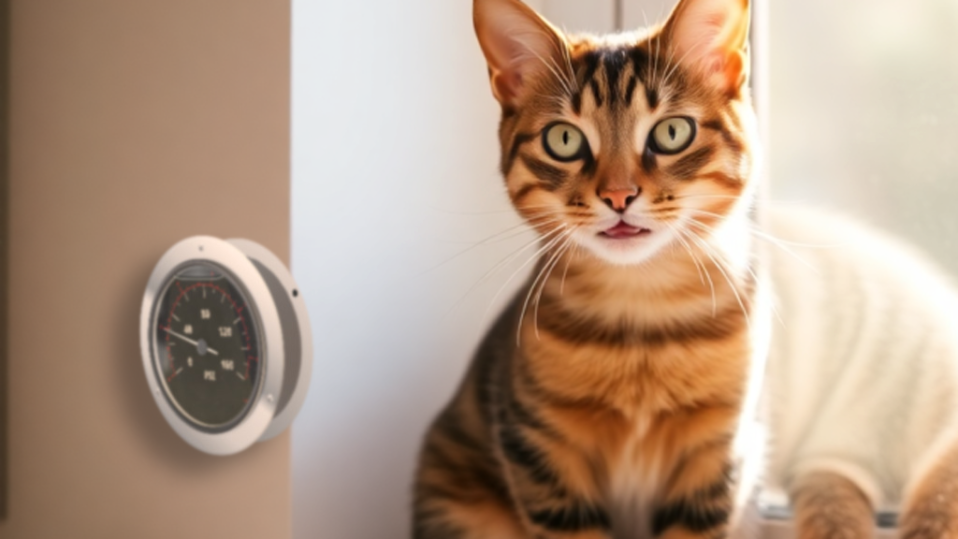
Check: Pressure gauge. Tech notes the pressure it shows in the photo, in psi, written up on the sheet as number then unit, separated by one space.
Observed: 30 psi
